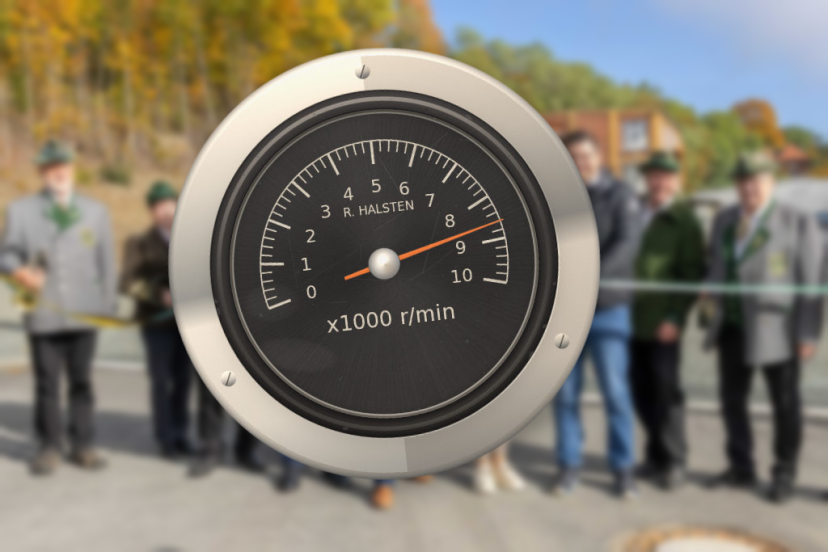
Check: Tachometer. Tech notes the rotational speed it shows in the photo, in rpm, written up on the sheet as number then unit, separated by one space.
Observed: 8600 rpm
